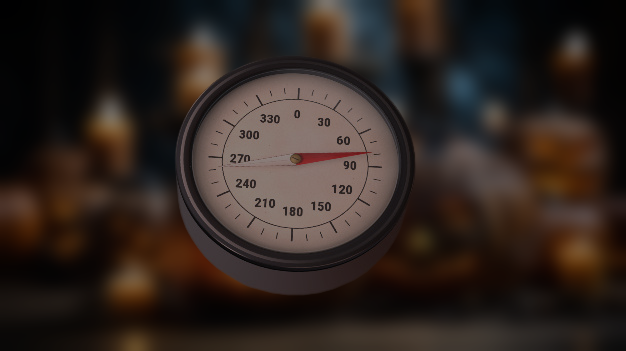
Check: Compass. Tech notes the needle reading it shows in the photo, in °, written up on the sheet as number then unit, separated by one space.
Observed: 80 °
